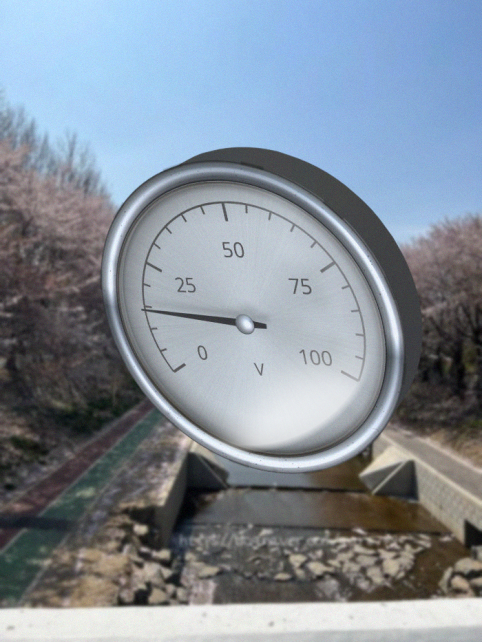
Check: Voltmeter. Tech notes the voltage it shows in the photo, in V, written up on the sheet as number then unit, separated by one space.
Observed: 15 V
